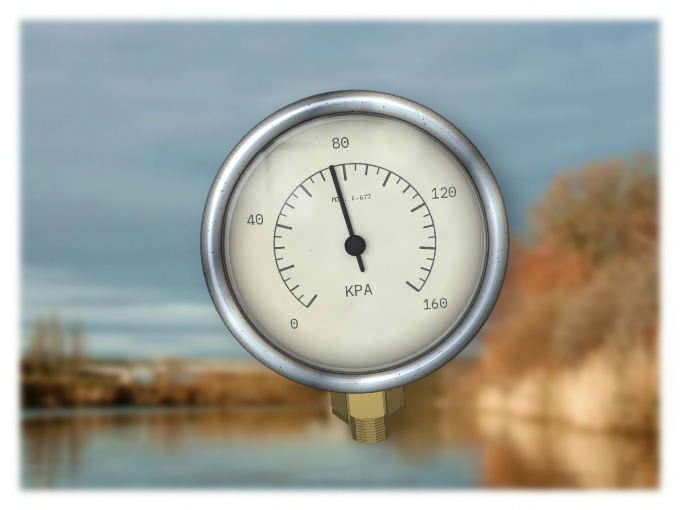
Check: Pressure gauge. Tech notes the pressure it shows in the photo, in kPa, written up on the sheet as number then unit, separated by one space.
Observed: 75 kPa
